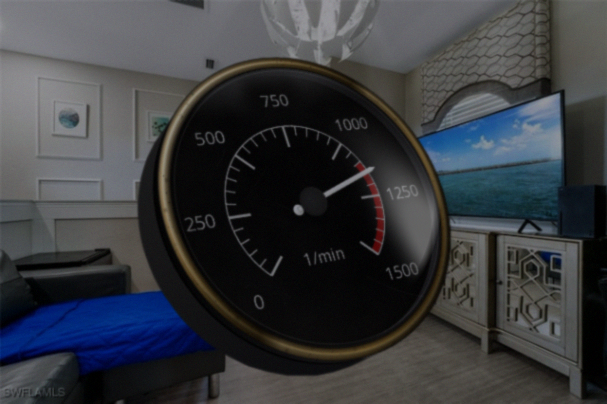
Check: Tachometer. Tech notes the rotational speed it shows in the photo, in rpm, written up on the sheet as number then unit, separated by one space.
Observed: 1150 rpm
